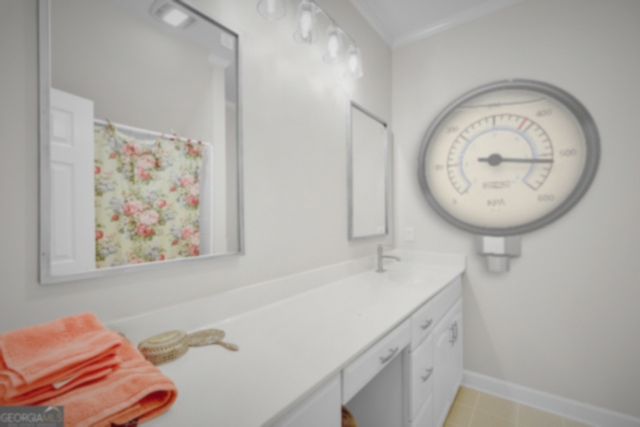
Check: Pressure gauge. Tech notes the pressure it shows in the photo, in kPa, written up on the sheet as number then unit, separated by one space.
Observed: 520 kPa
